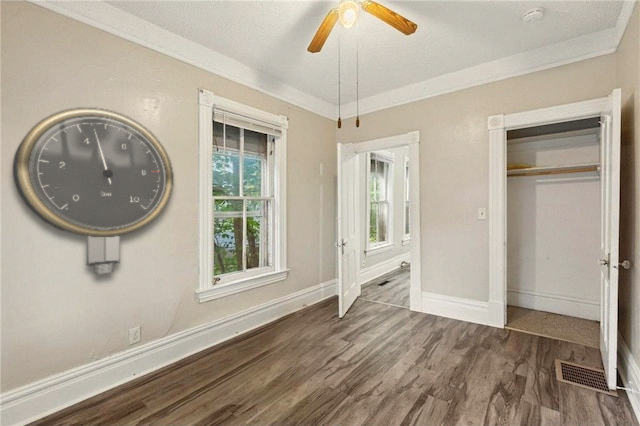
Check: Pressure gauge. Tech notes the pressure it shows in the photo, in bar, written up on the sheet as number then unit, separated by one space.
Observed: 4.5 bar
